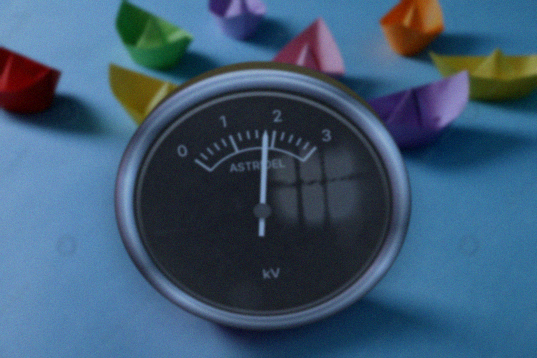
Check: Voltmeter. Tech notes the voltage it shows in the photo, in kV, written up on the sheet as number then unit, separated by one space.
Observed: 1.8 kV
